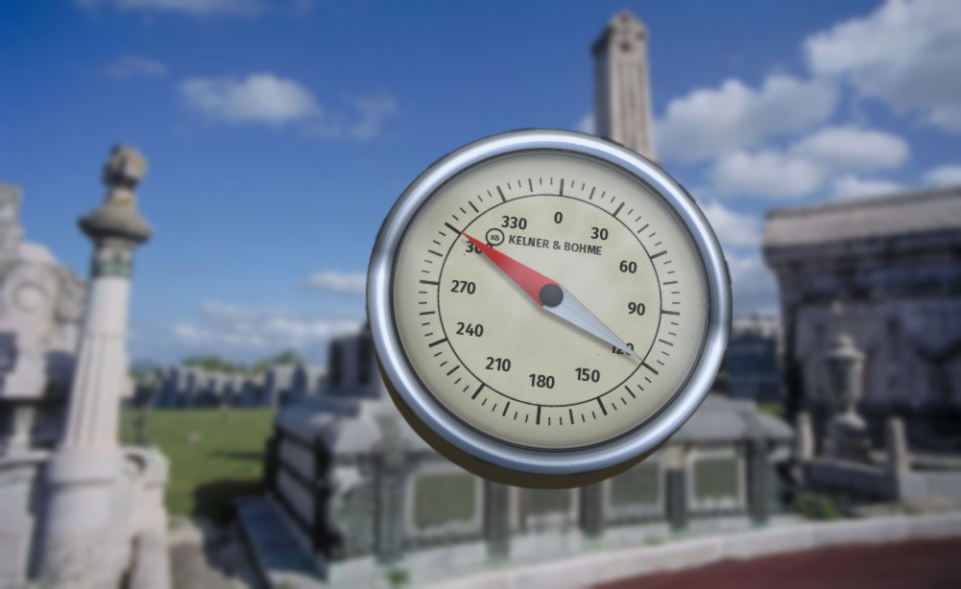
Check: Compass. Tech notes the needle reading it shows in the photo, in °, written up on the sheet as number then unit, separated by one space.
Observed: 300 °
